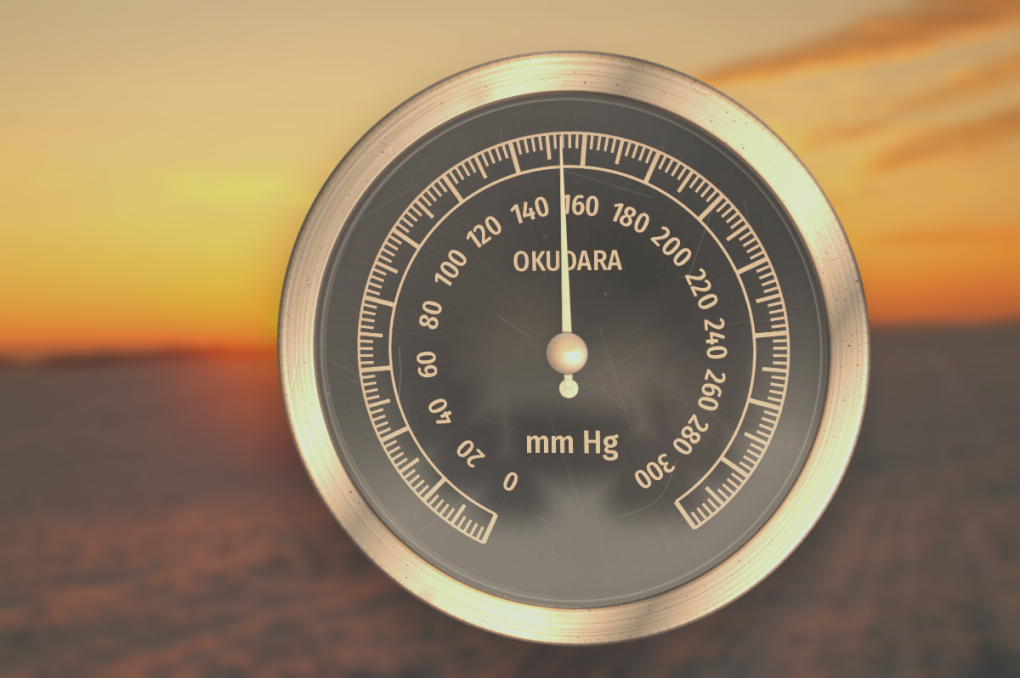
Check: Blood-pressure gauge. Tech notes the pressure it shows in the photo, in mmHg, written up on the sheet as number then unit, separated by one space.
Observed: 154 mmHg
